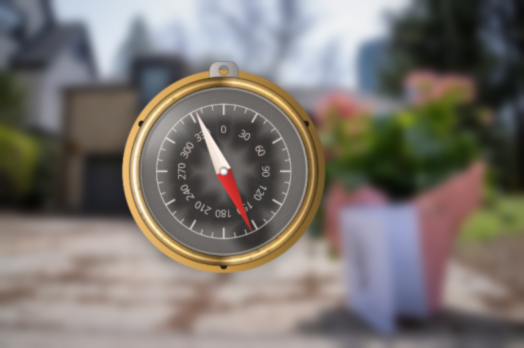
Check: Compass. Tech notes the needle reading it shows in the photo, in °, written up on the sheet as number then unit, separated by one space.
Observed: 155 °
